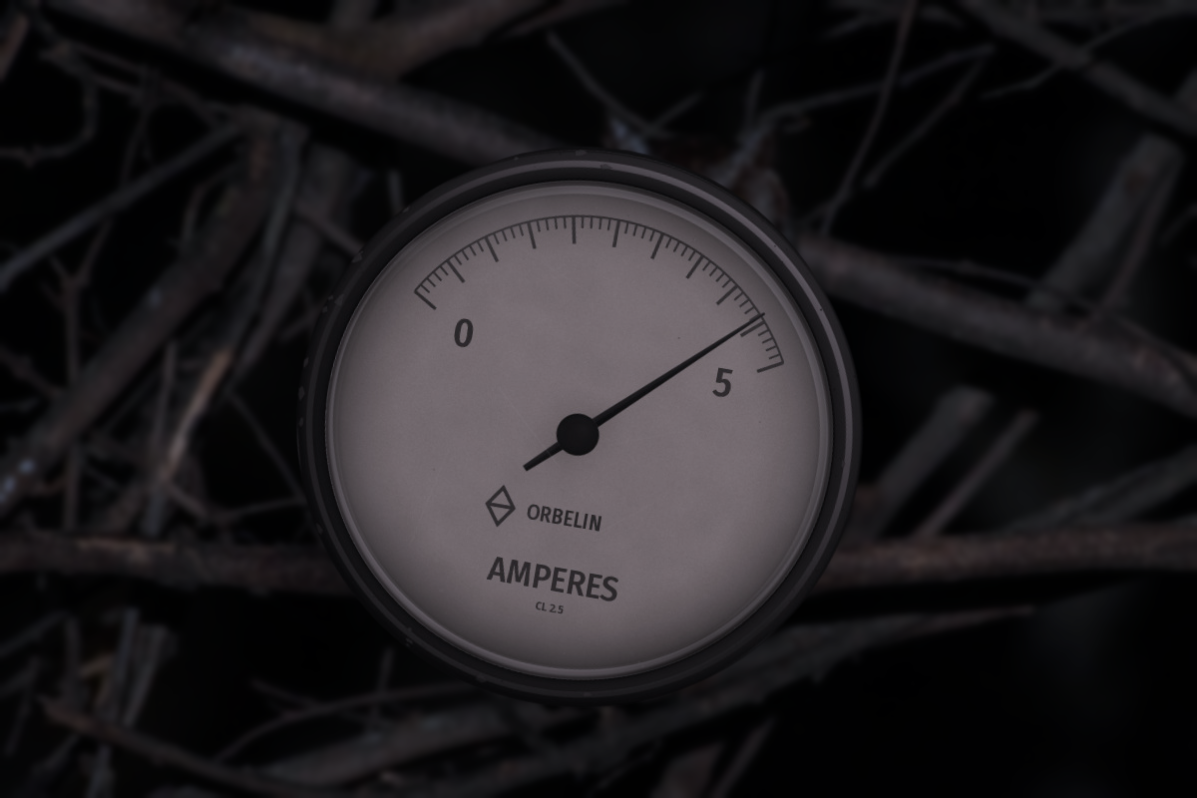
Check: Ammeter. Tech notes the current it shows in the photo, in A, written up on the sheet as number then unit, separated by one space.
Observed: 4.4 A
